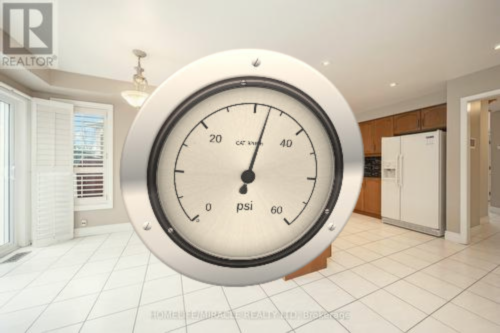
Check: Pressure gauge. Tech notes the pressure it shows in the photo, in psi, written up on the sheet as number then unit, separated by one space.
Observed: 32.5 psi
